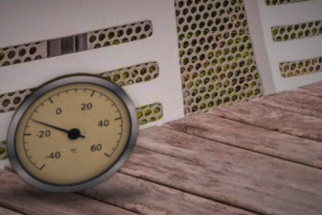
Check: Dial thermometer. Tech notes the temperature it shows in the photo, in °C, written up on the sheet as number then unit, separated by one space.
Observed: -12 °C
